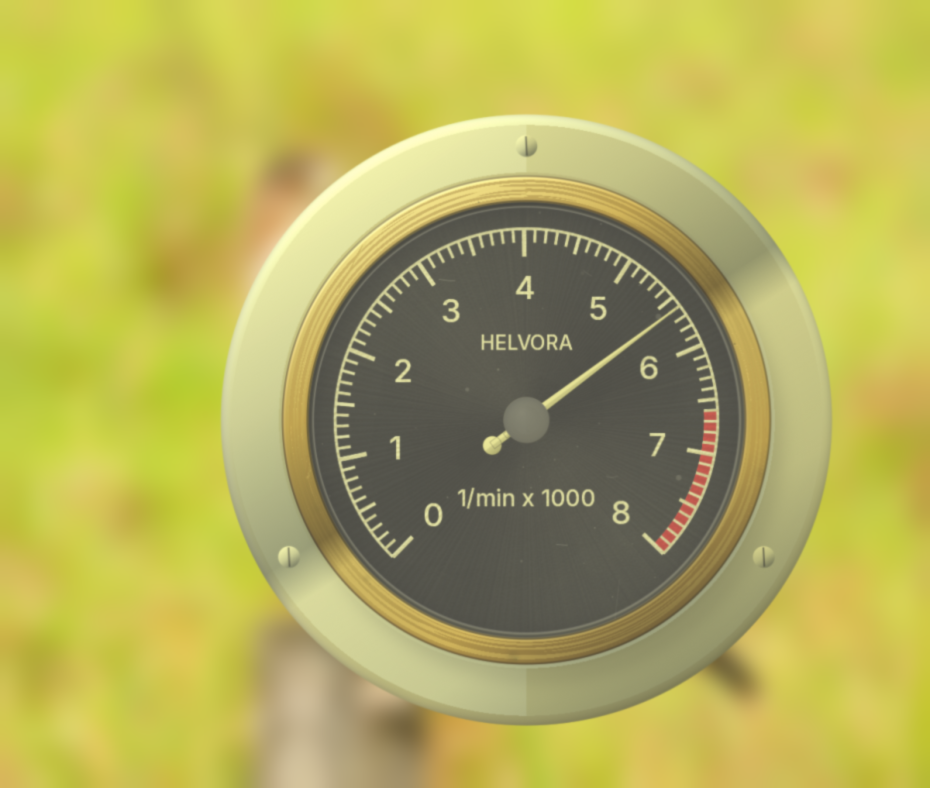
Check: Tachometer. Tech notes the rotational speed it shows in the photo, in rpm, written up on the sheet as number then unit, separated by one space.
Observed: 5600 rpm
